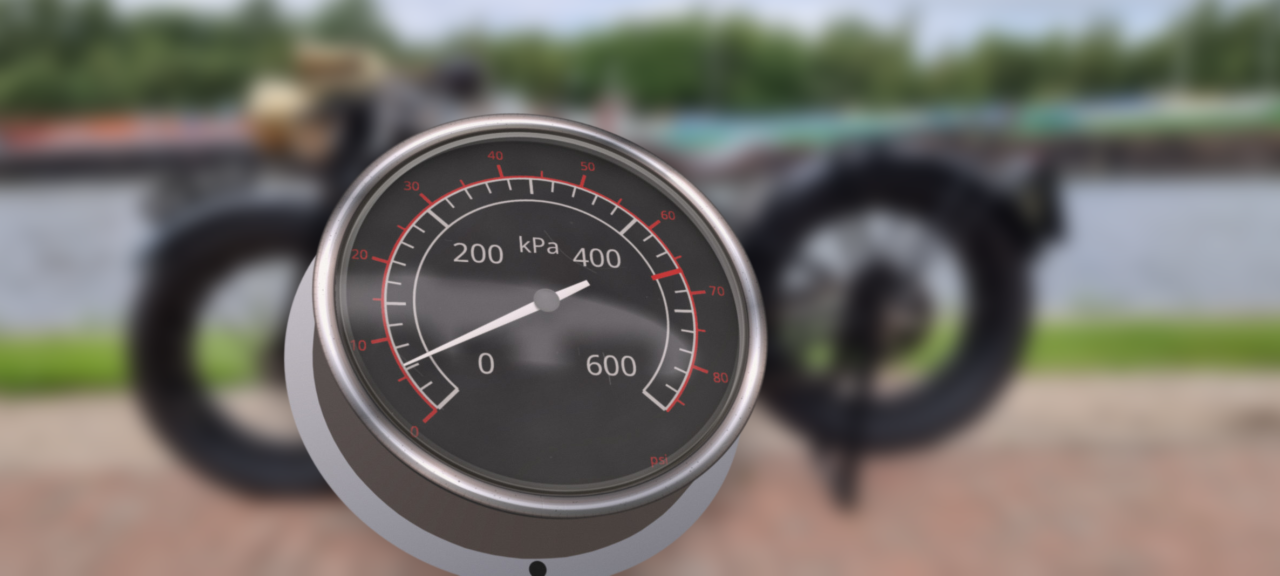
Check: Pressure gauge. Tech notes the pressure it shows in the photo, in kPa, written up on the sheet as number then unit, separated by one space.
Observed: 40 kPa
